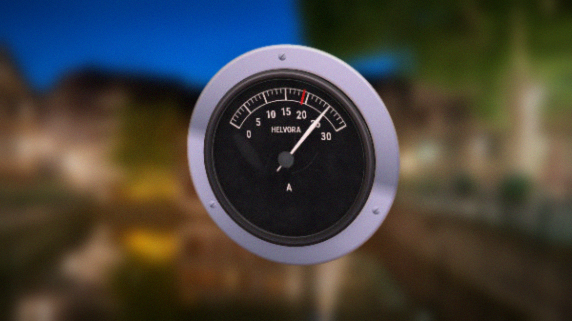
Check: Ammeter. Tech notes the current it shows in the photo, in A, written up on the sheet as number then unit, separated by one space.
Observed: 25 A
